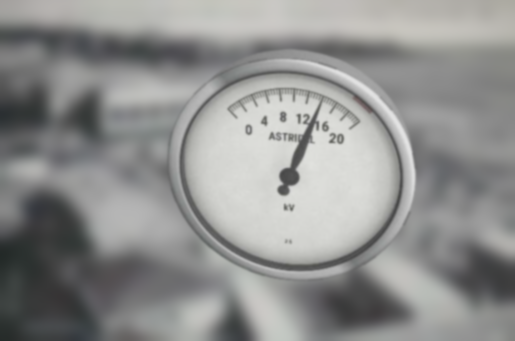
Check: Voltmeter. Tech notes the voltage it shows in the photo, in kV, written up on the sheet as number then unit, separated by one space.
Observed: 14 kV
